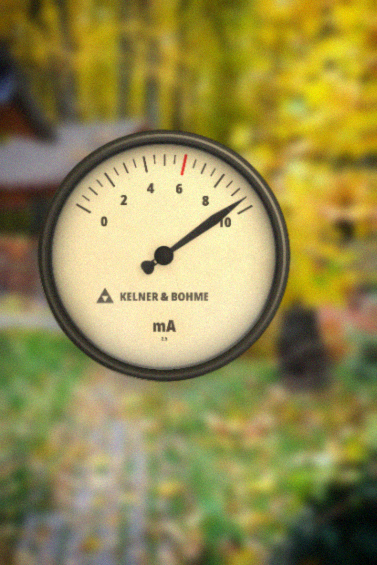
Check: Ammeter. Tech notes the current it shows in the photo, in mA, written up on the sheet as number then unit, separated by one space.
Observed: 9.5 mA
